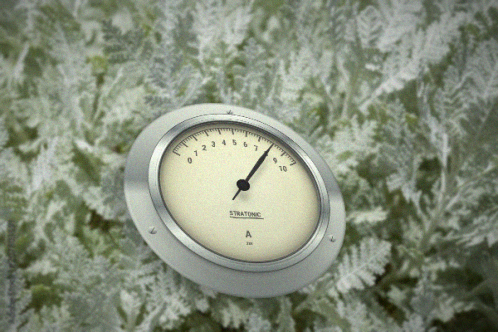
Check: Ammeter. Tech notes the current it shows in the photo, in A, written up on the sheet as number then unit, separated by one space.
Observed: 8 A
